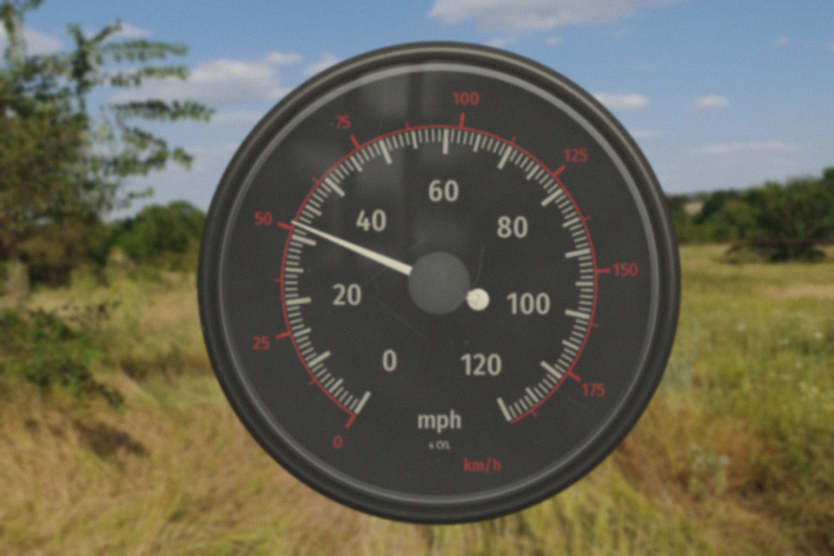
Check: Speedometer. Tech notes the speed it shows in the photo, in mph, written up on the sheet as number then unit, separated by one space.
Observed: 32 mph
